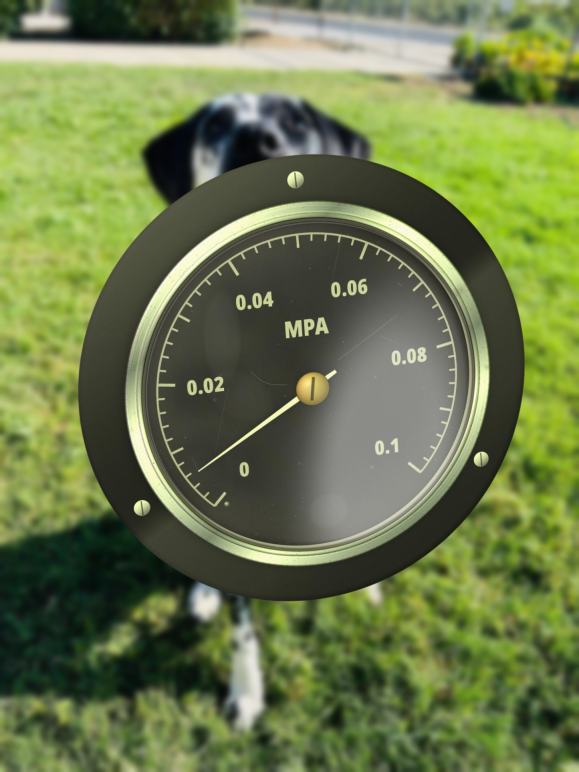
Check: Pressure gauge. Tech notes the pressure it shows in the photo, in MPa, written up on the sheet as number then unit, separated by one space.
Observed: 0.006 MPa
